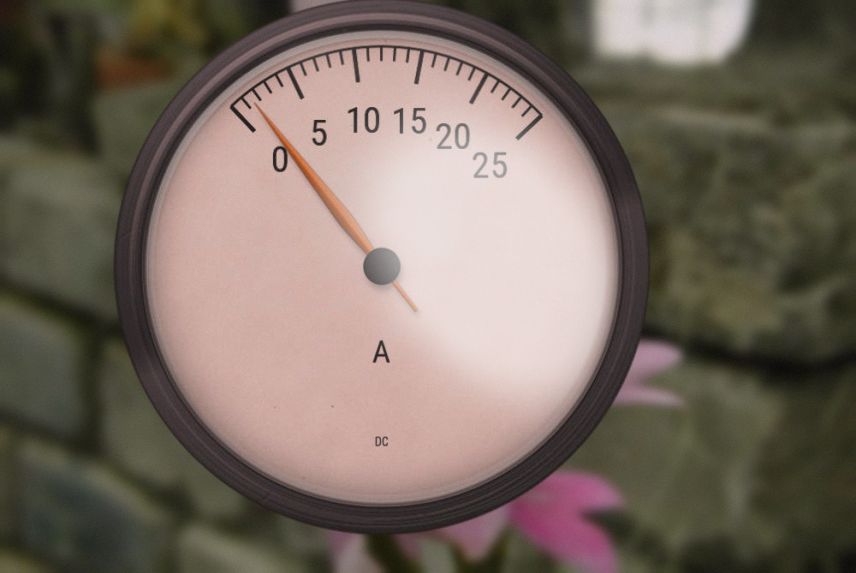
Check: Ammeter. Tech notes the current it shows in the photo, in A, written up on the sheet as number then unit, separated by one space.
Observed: 1.5 A
